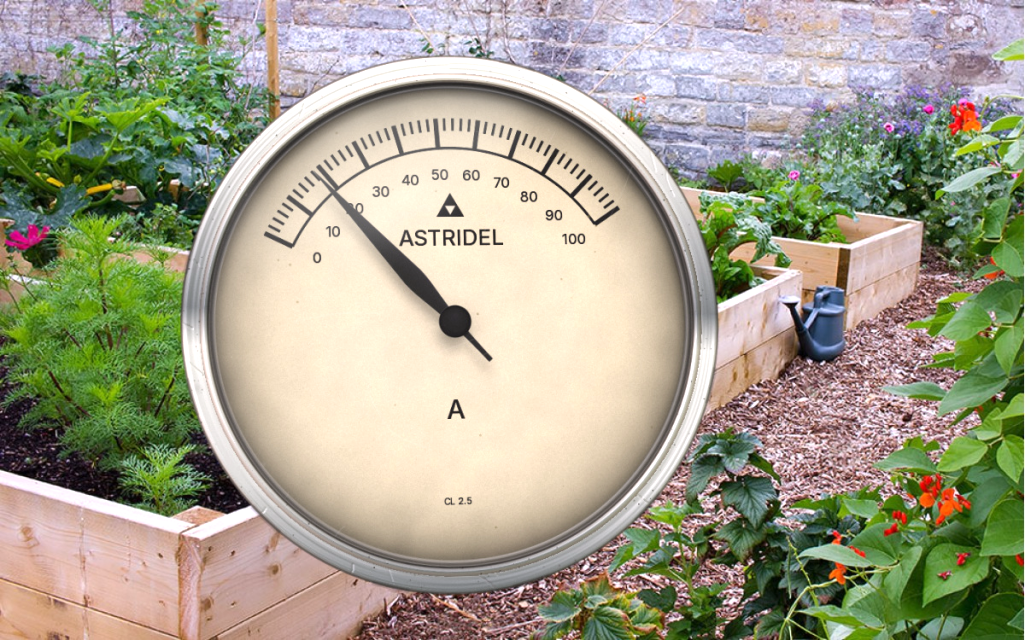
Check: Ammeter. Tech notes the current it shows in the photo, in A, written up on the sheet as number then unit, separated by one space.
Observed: 18 A
